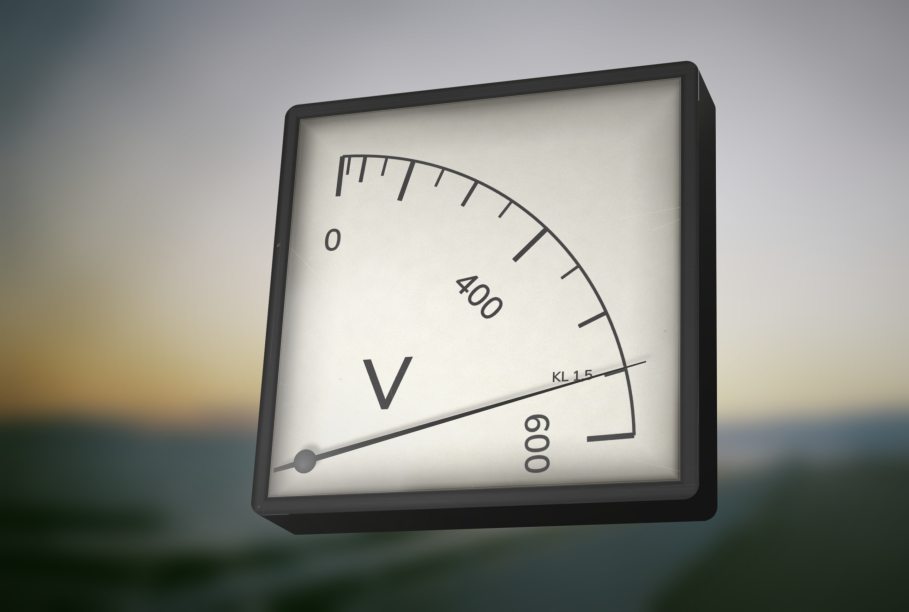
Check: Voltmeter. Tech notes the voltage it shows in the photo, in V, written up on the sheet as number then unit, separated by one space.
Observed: 550 V
